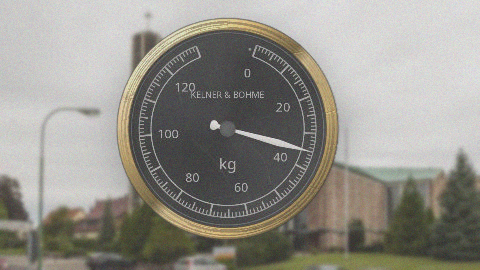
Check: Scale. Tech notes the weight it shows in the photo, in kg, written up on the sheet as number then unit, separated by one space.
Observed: 35 kg
